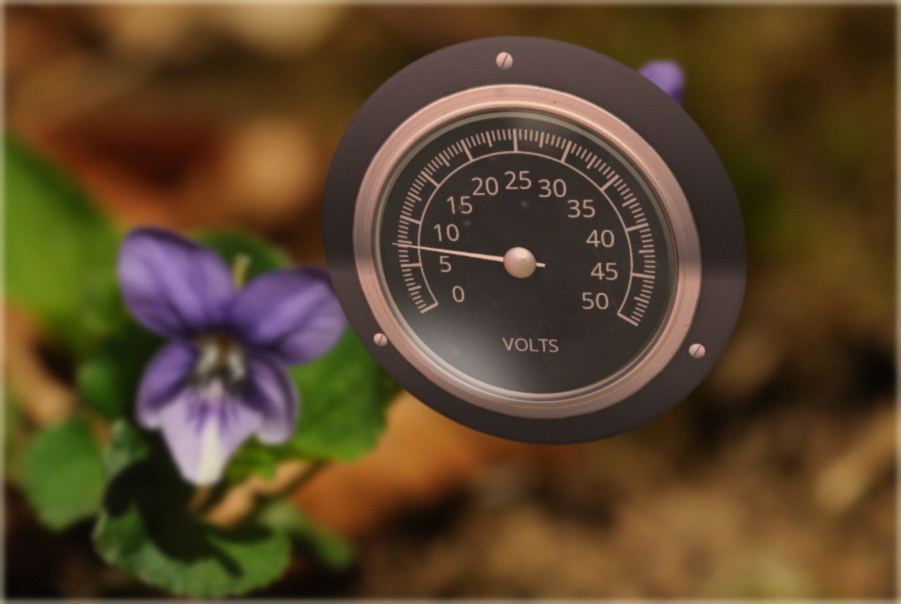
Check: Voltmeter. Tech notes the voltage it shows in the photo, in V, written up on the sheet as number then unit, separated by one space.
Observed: 7.5 V
